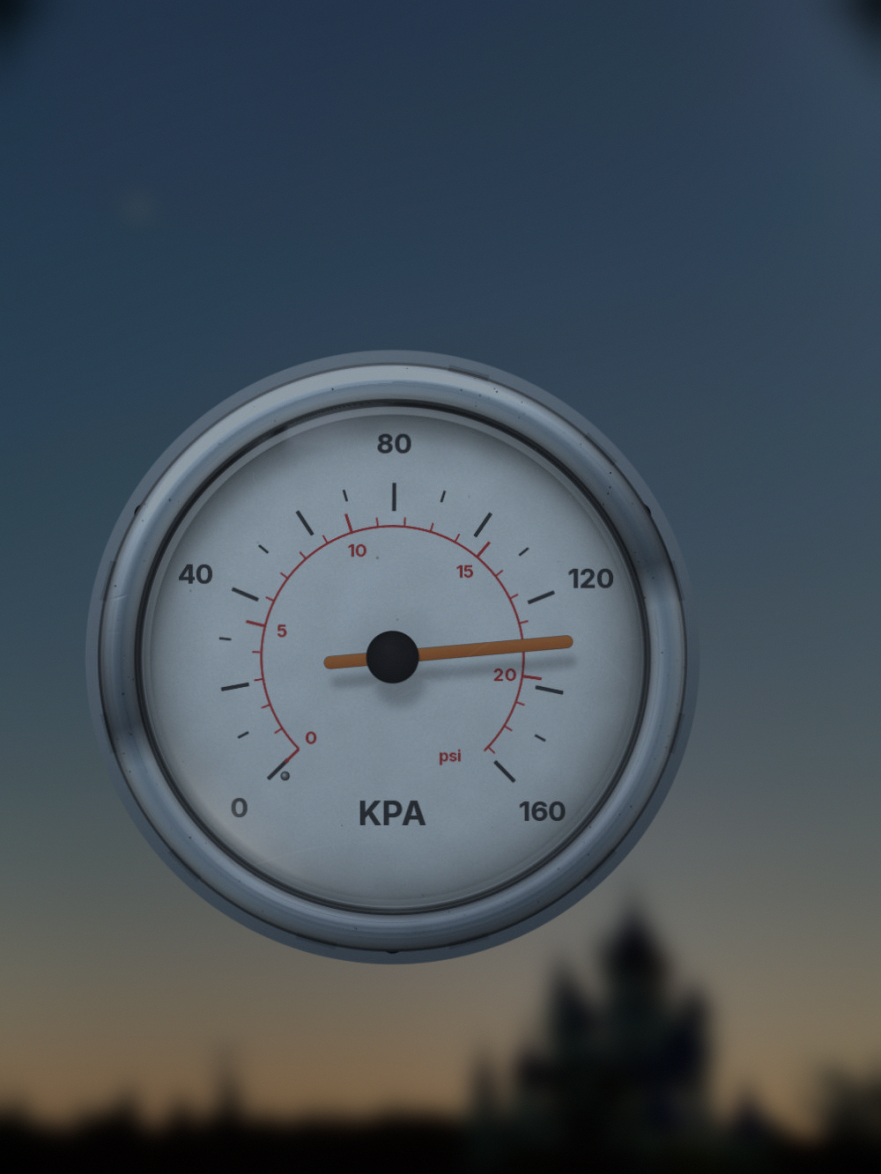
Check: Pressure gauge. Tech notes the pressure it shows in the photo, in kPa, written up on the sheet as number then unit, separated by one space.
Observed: 130 kPa
